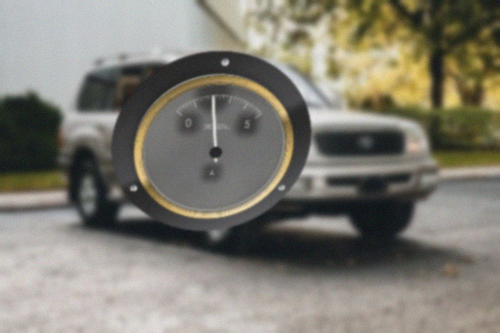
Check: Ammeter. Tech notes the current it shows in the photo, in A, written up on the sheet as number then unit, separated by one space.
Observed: 2 A
